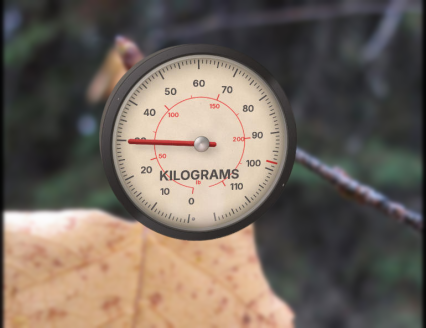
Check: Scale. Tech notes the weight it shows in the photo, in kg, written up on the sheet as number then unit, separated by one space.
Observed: 30 kg
